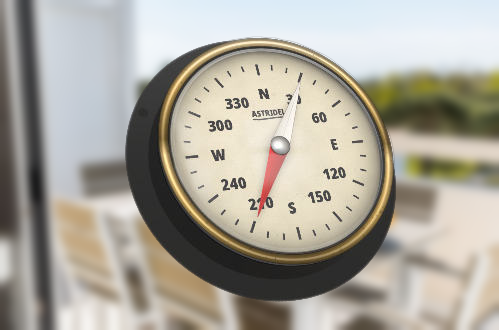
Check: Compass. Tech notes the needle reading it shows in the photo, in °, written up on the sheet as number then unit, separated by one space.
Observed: 210 °
